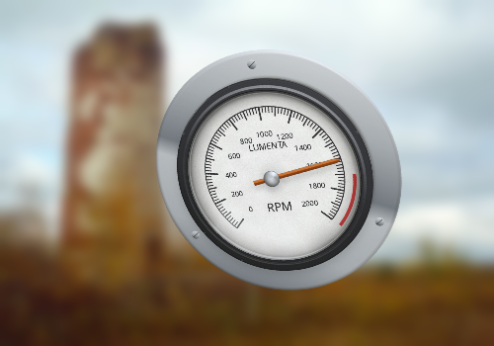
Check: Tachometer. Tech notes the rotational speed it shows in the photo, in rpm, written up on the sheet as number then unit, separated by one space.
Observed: 1600 rpm
